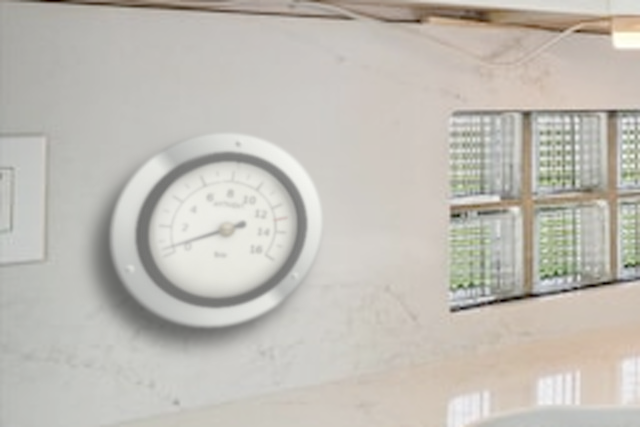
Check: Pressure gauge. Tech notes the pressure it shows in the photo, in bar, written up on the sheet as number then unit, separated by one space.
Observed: 0.5 bar
